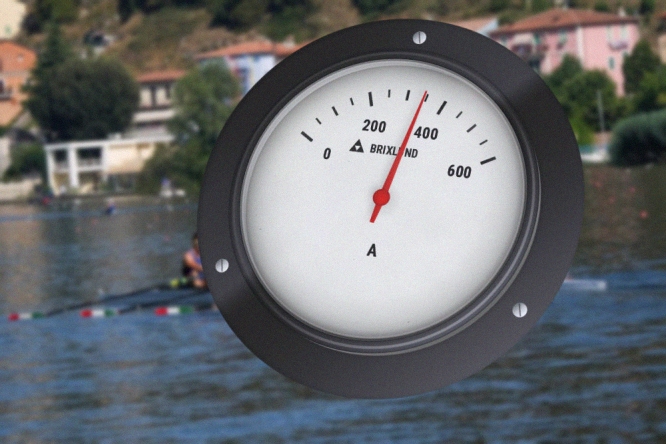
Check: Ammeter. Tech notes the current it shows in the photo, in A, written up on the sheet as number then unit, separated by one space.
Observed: 350 A
